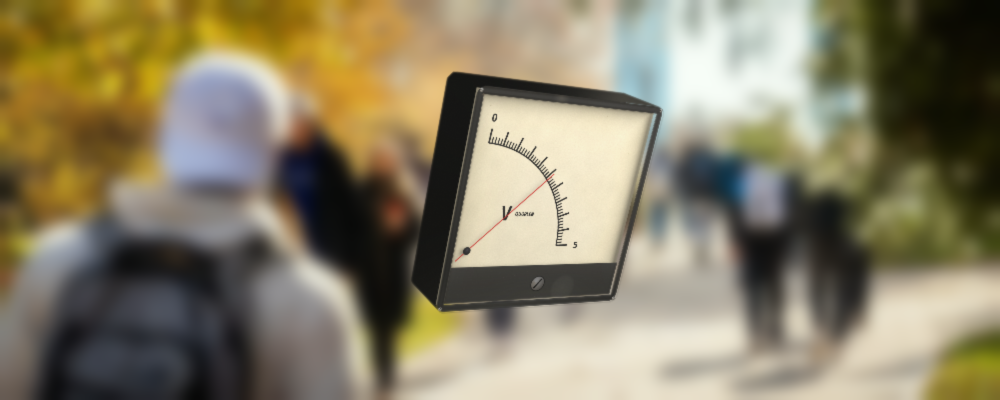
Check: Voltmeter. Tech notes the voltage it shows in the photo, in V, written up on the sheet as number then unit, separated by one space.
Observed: 2.5 V
